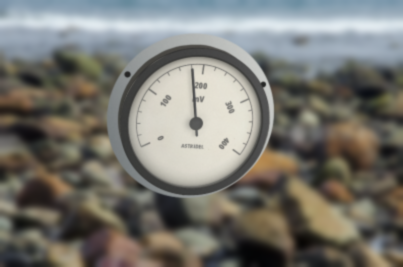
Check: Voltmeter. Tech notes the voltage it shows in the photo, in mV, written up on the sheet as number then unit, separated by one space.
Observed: 180 mV
